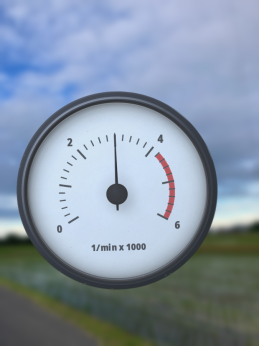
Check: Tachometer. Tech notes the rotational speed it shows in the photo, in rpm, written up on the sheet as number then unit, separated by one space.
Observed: 3000 rpm
